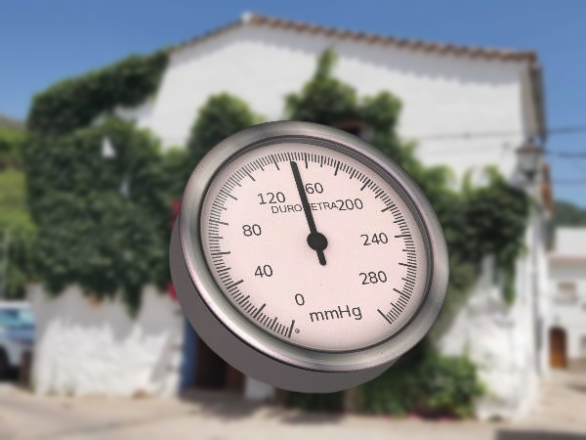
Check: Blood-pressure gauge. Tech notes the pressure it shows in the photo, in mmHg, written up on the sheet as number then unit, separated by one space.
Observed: 150 mmHg
